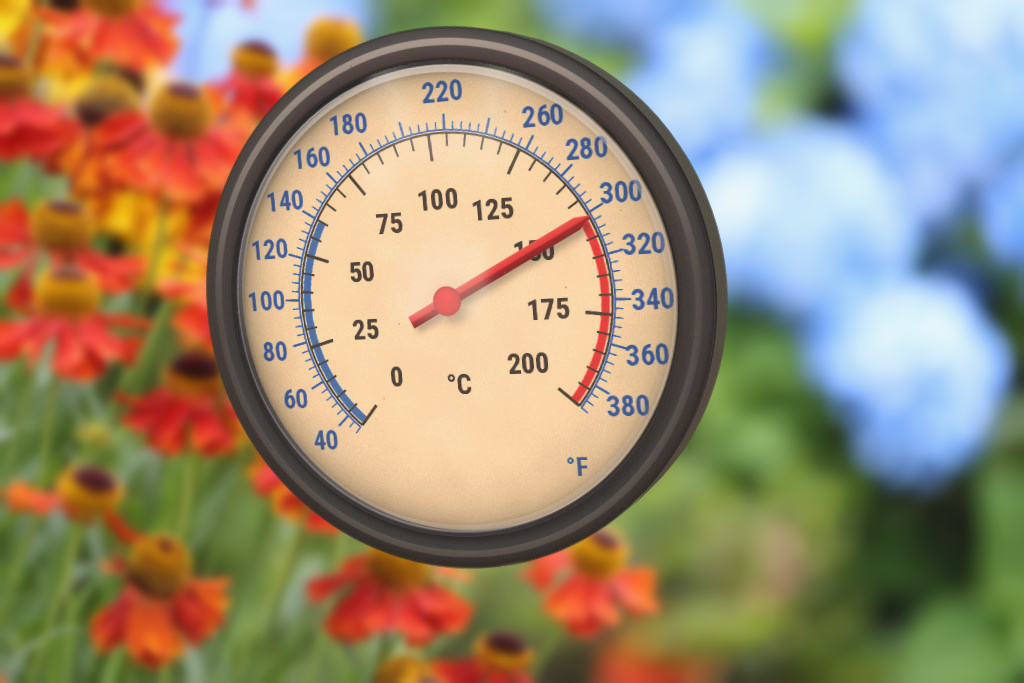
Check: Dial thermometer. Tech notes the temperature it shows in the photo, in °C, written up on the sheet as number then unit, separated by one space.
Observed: 150 °C
